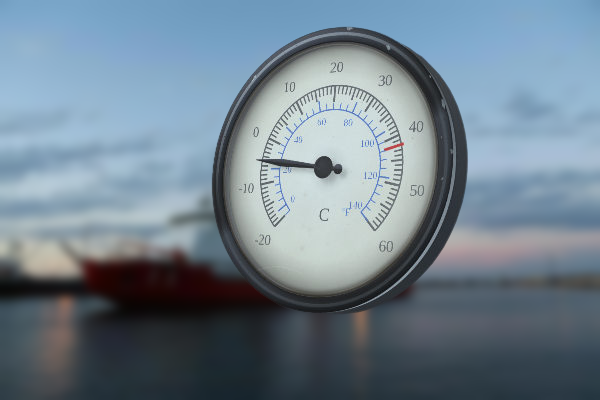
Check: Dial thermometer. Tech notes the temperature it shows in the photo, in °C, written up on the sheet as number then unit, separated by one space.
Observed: -5 °C
